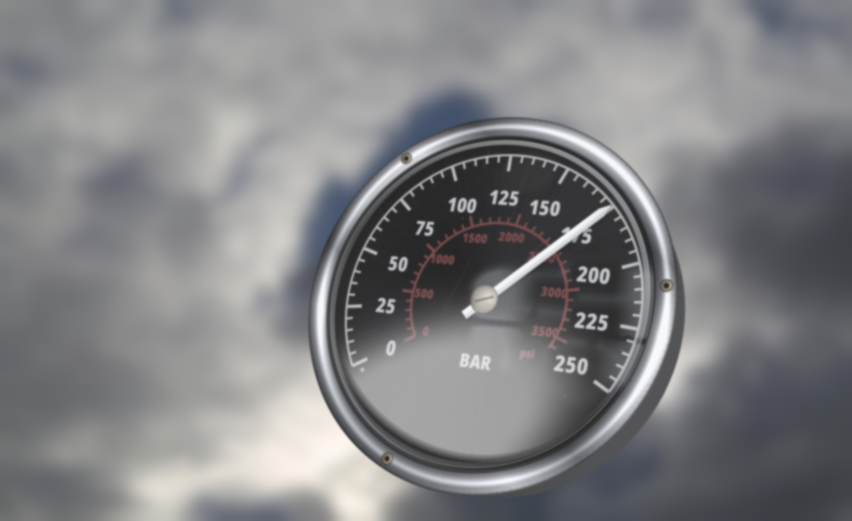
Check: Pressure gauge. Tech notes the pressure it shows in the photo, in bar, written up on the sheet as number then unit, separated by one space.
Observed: 175 bar
